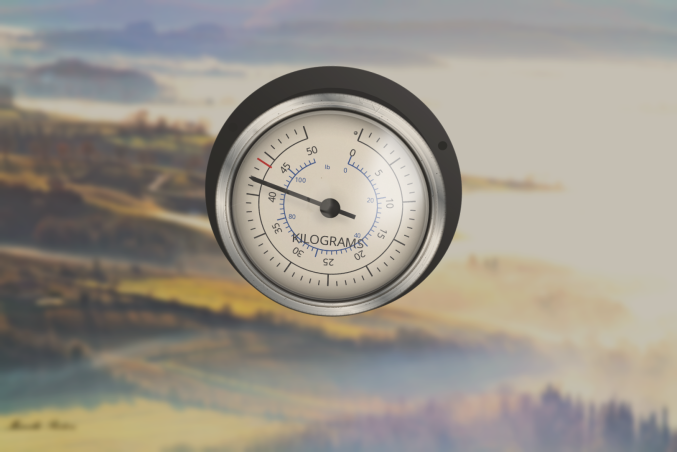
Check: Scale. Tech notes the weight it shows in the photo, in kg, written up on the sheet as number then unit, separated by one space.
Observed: 42 kg
